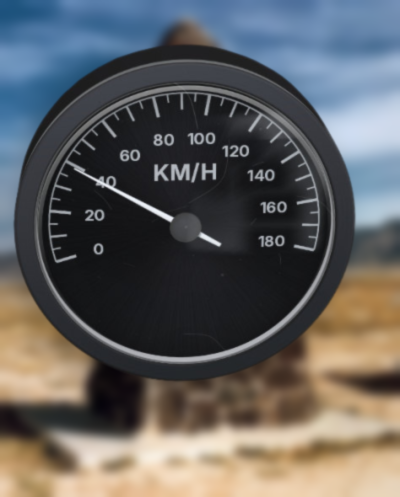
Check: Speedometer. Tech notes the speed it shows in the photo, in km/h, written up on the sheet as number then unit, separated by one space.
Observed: 40 km/h
